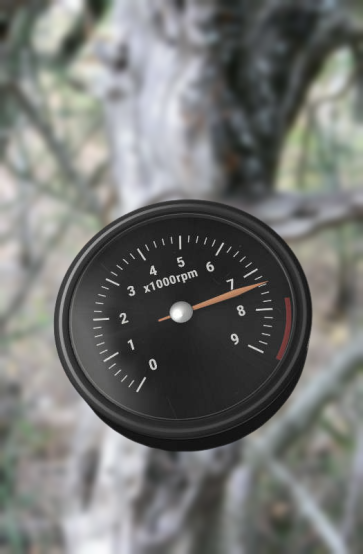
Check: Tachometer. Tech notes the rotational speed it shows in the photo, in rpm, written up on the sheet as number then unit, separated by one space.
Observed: 7400 rpm
